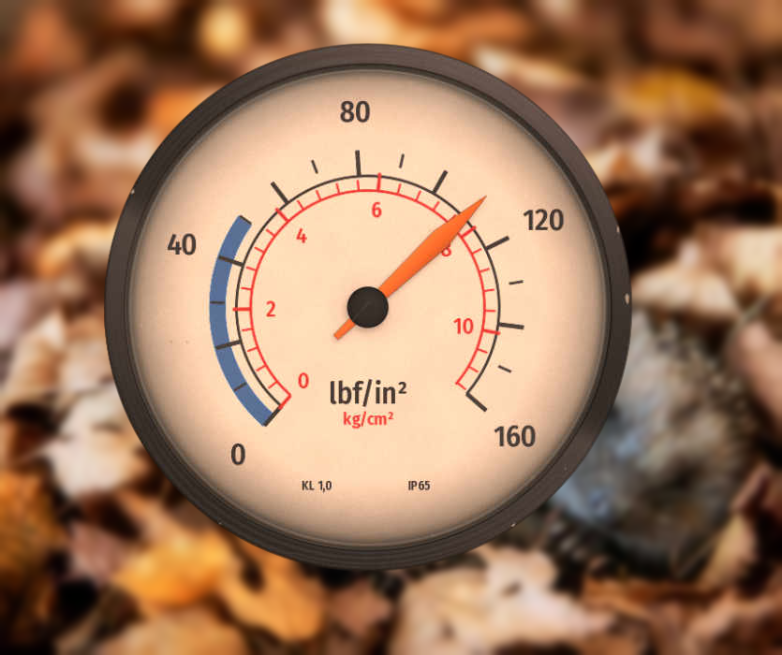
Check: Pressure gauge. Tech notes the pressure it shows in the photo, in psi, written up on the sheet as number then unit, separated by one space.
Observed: 110 psi
